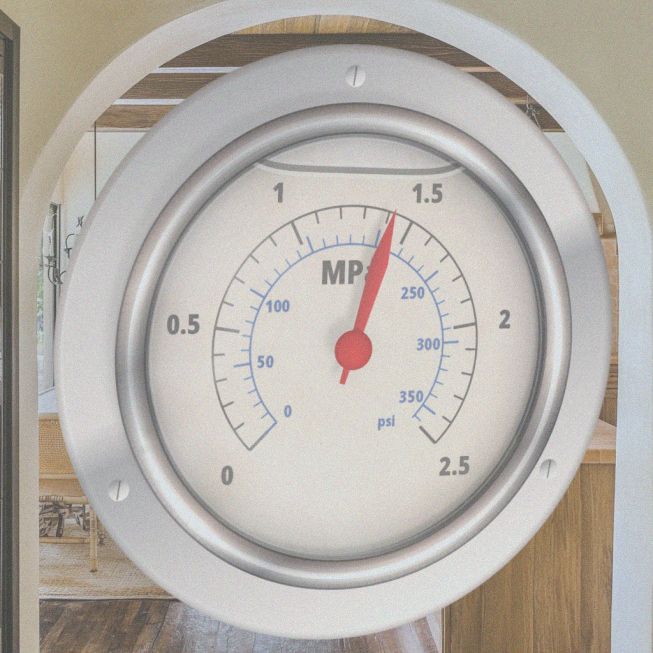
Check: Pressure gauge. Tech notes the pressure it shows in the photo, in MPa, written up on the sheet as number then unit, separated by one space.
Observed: 1.4 MPa
